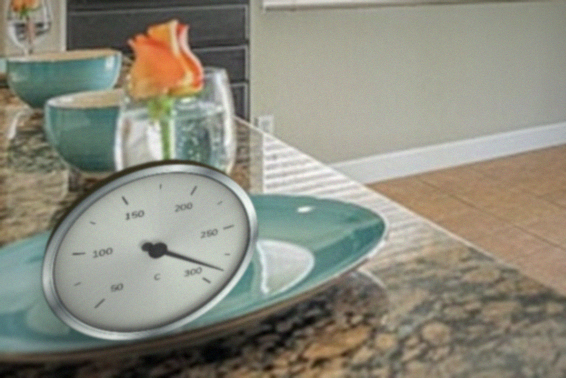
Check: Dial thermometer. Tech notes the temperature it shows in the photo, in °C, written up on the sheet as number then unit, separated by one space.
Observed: 287.5 °C
